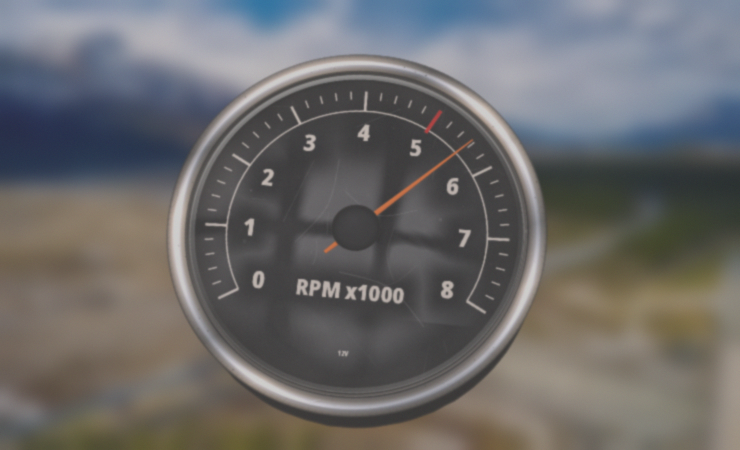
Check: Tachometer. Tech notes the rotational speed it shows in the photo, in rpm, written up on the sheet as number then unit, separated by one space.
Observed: 5600 rpm
